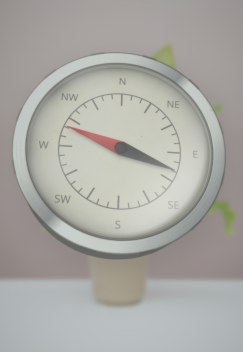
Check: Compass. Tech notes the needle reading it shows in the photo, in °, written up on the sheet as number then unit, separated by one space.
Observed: 290 °
